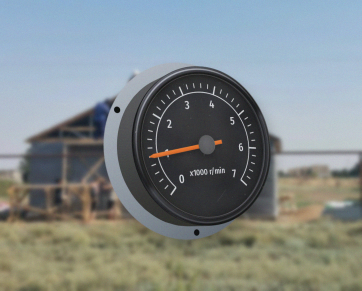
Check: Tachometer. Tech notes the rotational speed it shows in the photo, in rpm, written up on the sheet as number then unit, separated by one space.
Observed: 1000 rpm
